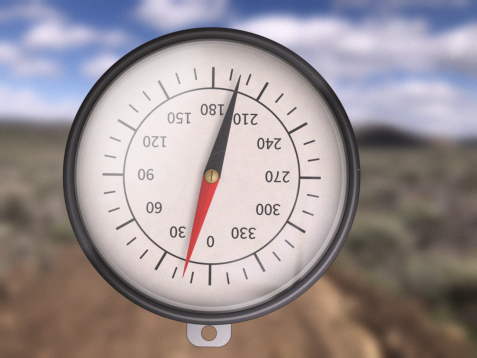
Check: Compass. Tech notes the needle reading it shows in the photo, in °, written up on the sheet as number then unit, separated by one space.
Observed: 15 °
